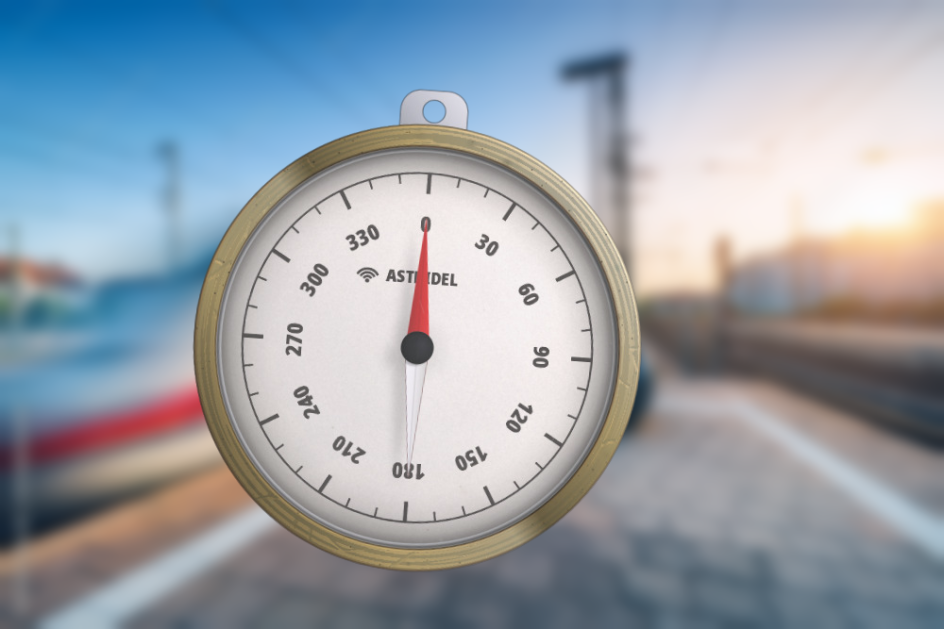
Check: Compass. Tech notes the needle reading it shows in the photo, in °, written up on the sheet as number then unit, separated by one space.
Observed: 0 °
